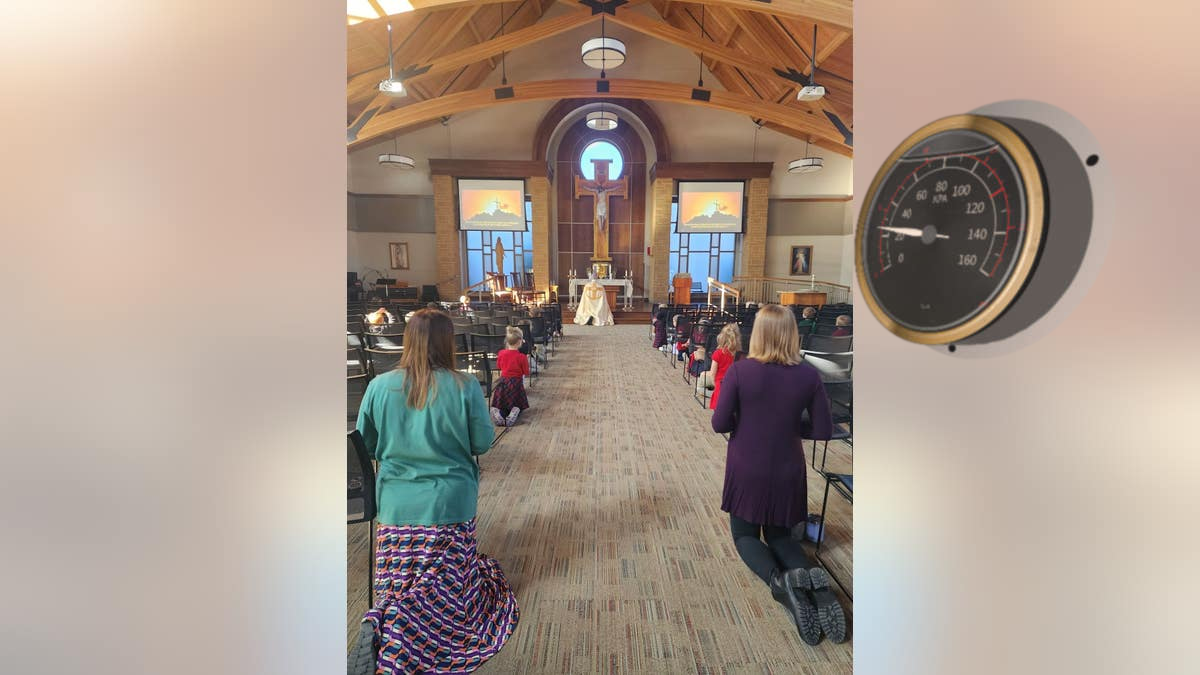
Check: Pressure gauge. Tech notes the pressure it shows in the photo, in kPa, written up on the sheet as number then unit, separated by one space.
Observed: 25 kPa
